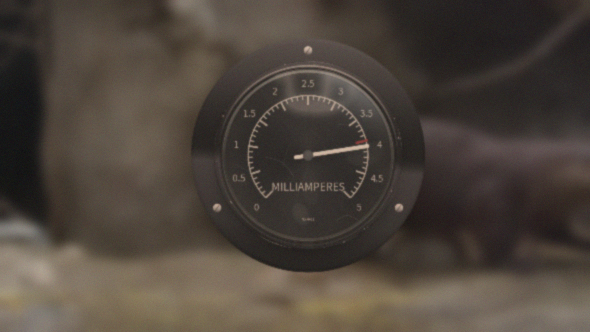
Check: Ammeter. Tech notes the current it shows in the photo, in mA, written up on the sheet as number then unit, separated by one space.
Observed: 4 mA
